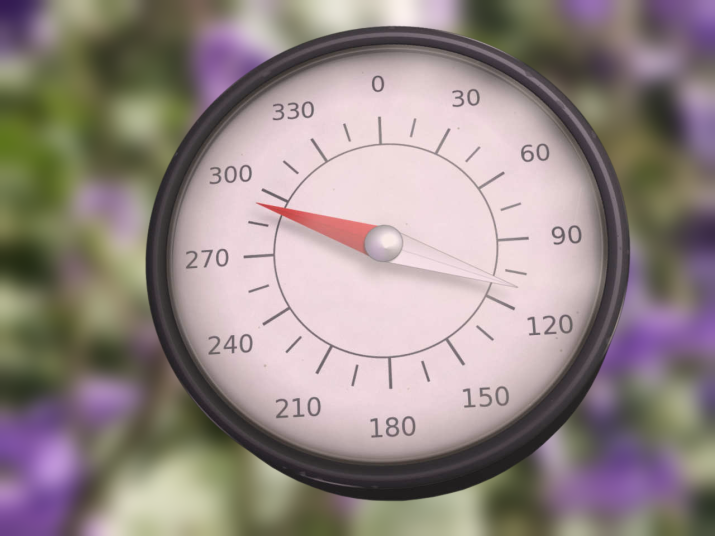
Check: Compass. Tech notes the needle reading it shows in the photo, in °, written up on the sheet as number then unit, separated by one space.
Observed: 292.5 °
